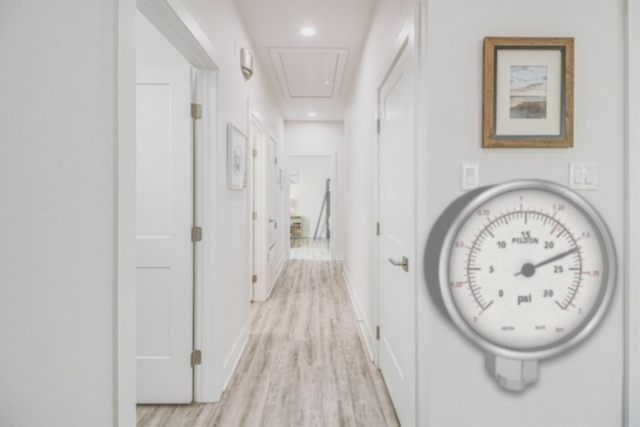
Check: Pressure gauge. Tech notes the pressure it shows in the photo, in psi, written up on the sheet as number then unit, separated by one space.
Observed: 22.5 psi
